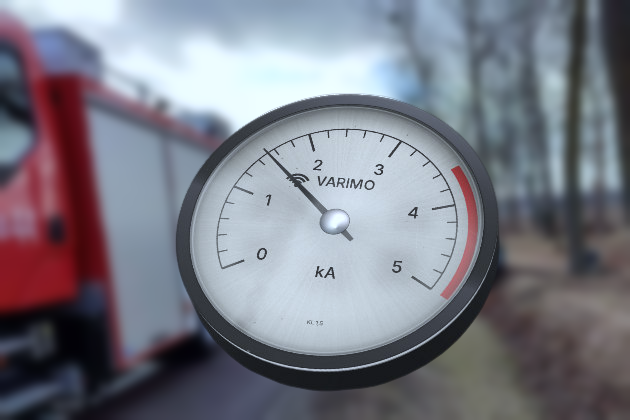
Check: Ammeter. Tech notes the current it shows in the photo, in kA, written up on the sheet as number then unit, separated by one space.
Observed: 1.5 kA
